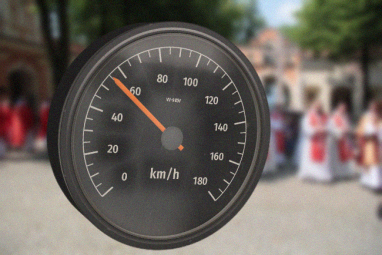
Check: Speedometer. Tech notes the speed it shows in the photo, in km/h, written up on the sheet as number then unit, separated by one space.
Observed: 55 km/h
